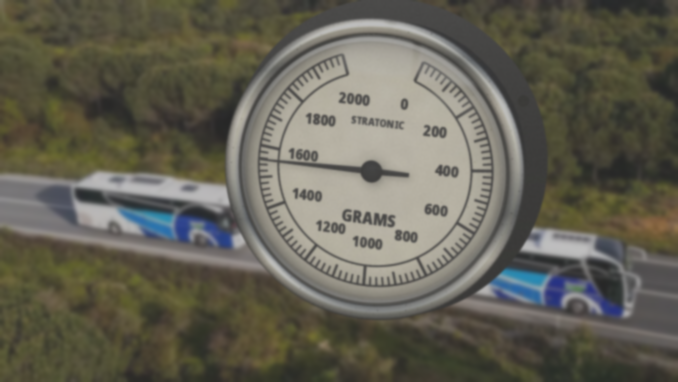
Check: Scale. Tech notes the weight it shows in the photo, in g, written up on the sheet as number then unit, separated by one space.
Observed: 1560 g
